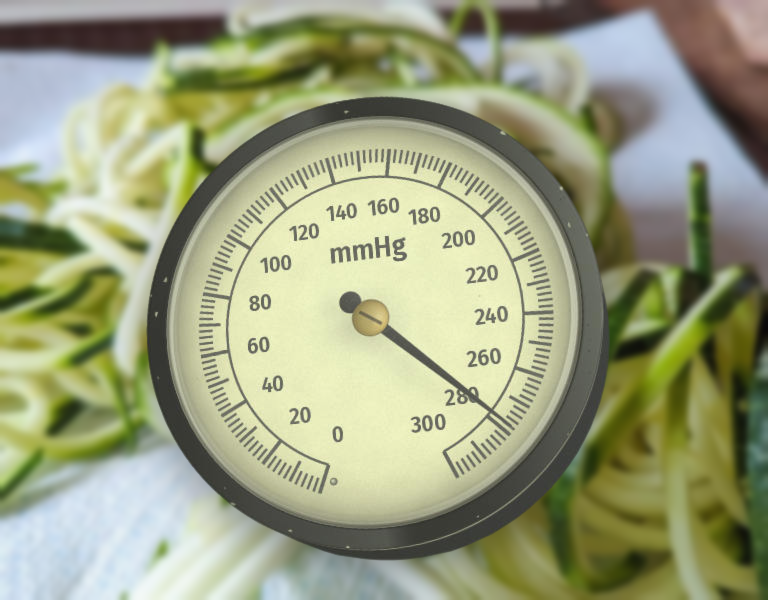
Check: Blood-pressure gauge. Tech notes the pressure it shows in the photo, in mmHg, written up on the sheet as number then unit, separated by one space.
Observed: 278 mmHg
